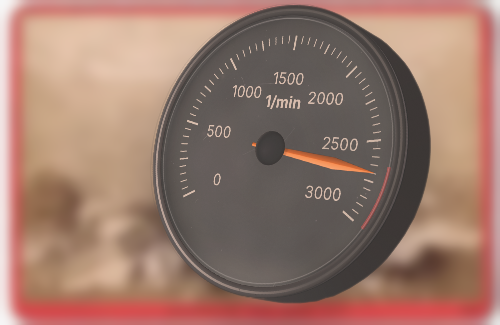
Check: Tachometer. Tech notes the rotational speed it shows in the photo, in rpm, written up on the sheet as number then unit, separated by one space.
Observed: 2700 rpm
